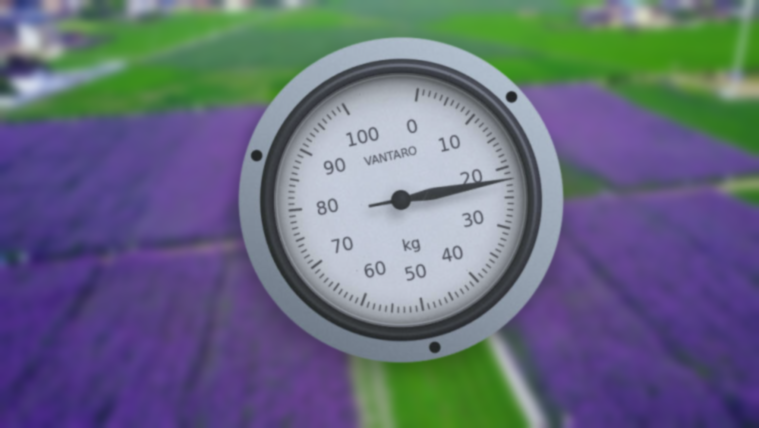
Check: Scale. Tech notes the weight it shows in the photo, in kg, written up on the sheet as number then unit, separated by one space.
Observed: 22 kg
